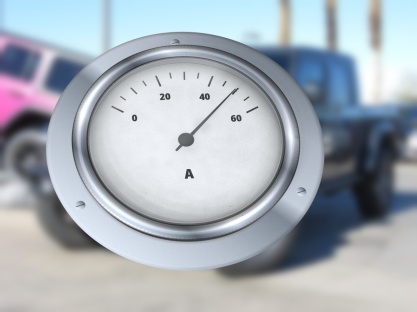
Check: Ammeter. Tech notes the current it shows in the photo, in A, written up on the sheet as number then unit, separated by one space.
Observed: 50 A
